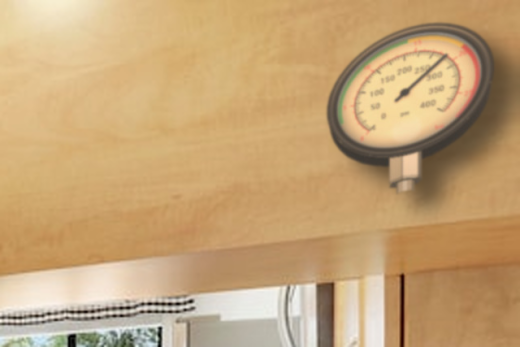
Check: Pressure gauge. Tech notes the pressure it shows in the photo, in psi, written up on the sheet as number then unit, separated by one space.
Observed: 275 psi
